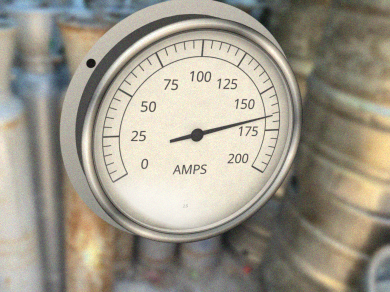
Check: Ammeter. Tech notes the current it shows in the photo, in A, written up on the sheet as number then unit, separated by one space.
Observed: 165 A
